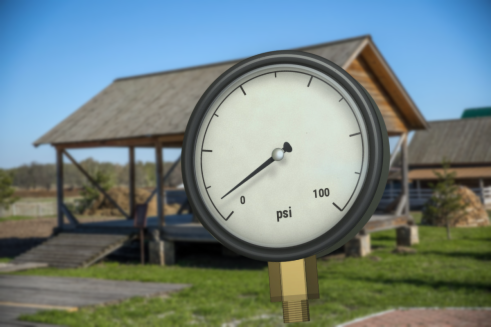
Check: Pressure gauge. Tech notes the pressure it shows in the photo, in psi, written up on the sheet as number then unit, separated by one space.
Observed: 5 psi
